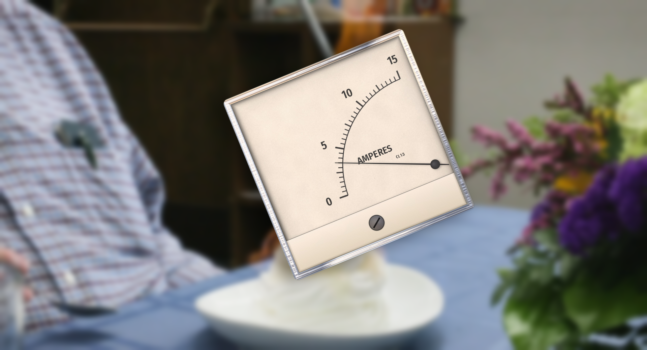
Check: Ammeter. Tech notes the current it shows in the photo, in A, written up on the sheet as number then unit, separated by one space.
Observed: 3.5 A
